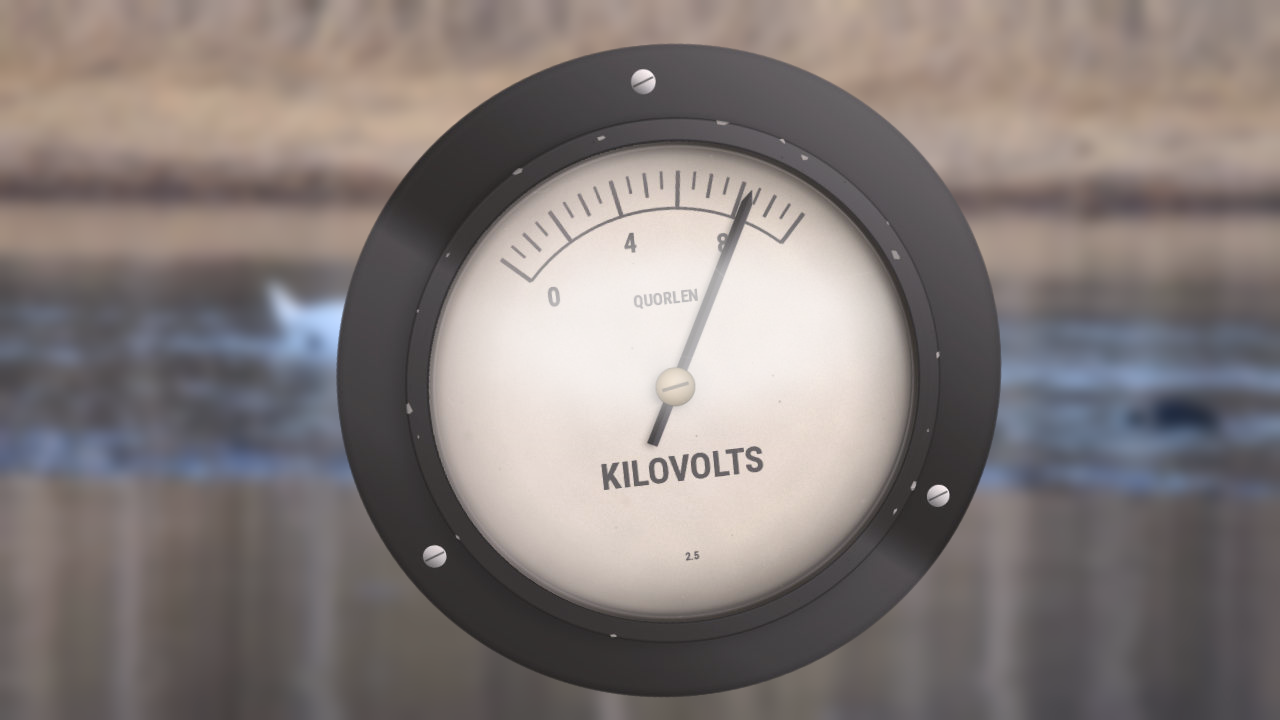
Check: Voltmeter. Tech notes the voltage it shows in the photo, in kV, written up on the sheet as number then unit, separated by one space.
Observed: 8.25 kV
